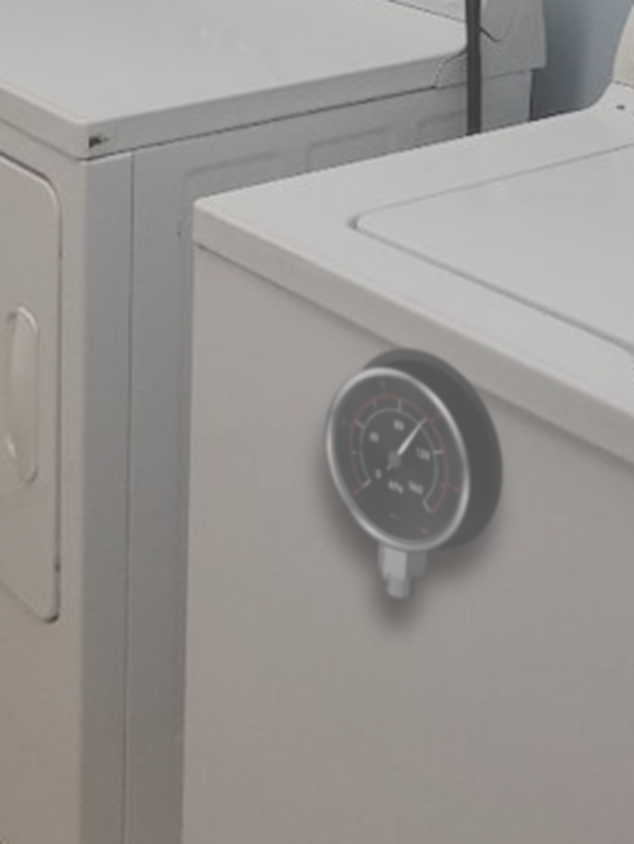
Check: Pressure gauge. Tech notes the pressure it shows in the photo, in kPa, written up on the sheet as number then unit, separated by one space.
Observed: 100 kPa
